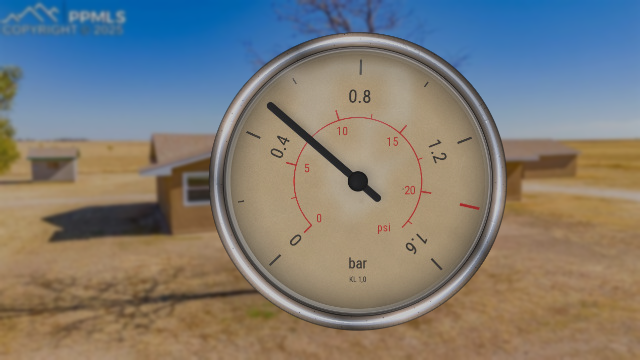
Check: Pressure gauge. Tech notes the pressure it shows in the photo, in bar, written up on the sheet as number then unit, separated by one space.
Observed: 0.5 bar
